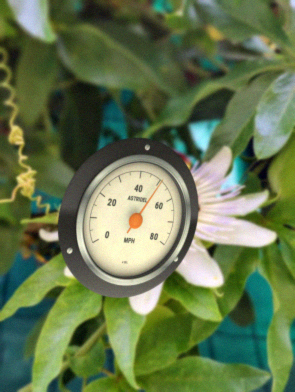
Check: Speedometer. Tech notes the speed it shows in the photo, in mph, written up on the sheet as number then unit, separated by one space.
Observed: 50 mph
